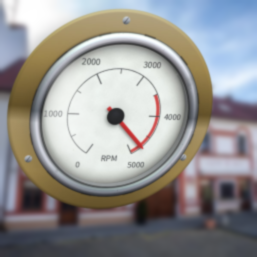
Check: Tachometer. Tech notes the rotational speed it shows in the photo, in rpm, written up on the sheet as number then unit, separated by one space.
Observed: 4750 rpm
